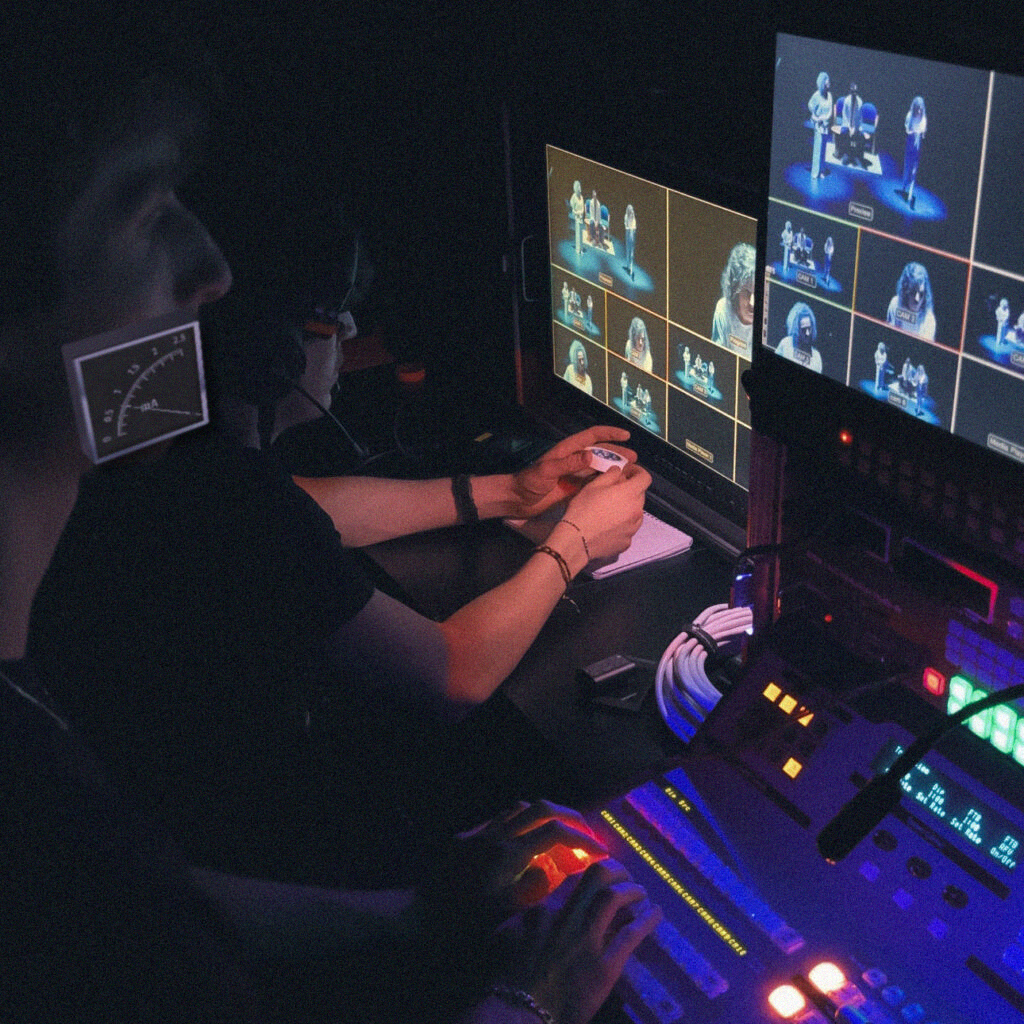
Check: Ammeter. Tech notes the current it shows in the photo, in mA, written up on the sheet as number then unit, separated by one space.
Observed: 0.75 mA
